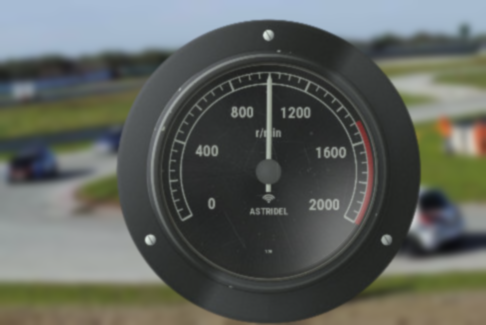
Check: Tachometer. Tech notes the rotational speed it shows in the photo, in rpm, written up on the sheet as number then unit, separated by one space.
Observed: 1000 rpm
